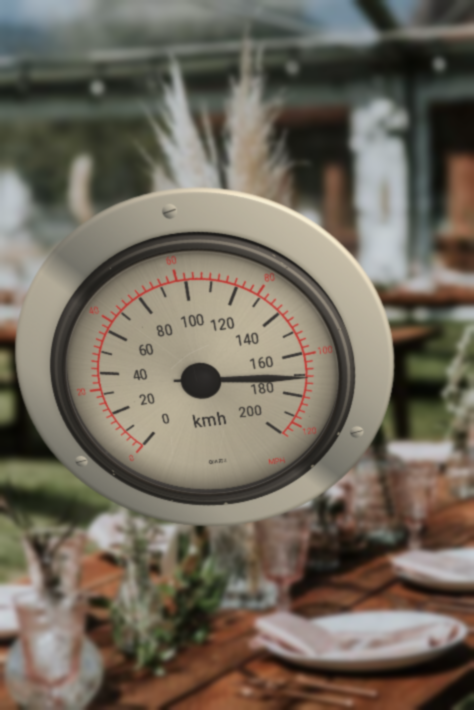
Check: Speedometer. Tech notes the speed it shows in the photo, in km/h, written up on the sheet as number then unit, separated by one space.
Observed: 170 km/h
